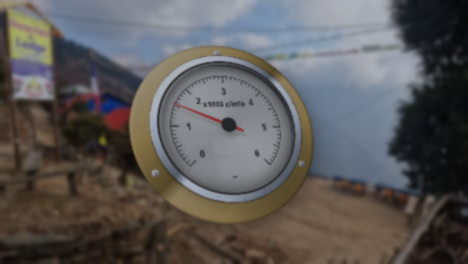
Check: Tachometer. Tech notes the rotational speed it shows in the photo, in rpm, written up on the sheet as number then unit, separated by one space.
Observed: 1500 rpm
